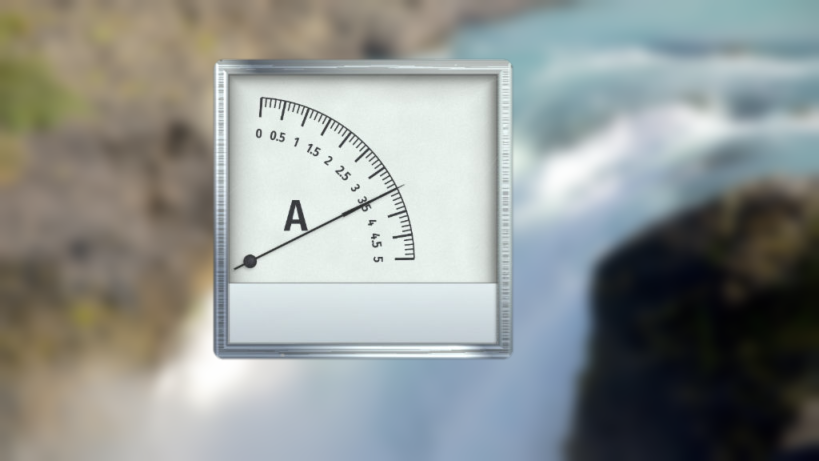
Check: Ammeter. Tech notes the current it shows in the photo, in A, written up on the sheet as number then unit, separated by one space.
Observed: 3.5 A
